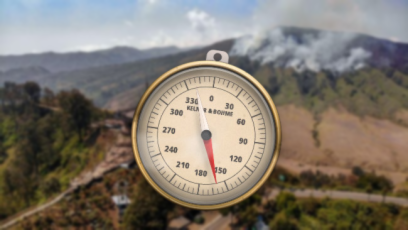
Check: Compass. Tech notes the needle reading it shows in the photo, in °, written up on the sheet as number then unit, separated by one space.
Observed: 160 °
